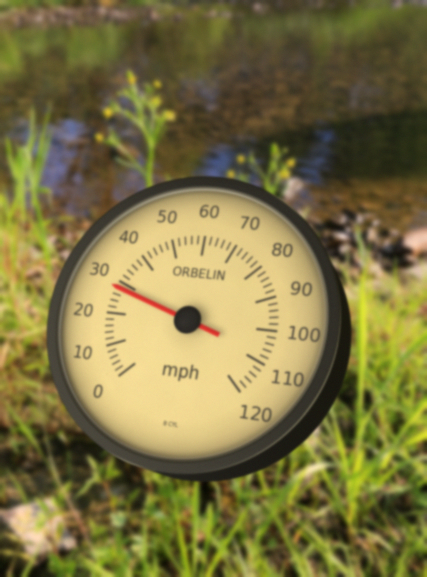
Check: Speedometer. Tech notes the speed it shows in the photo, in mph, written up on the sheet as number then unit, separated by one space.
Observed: 28 mph
